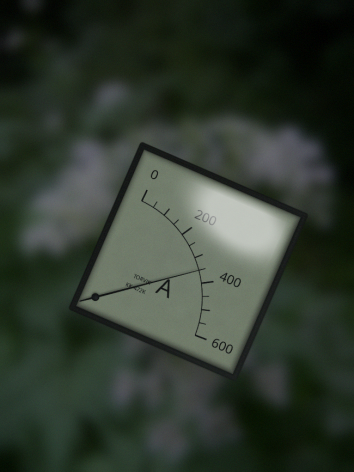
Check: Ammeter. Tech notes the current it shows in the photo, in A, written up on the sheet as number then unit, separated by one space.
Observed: 350 A
